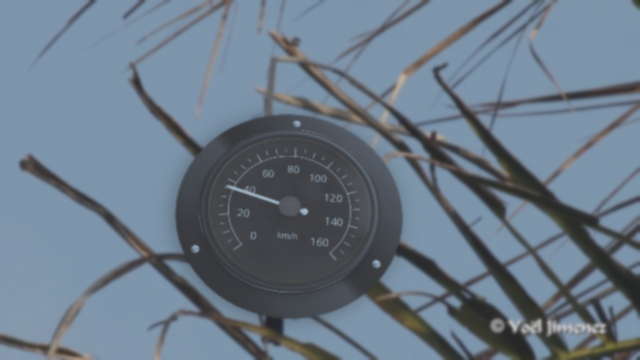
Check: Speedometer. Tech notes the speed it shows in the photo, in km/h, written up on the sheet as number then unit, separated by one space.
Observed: 35 km/h
